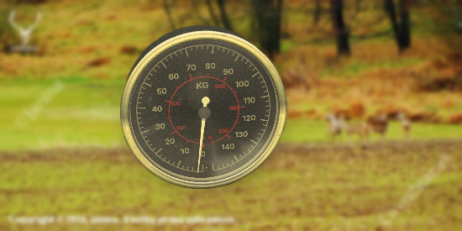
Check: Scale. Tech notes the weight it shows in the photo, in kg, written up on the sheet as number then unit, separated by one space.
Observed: 2 kg
